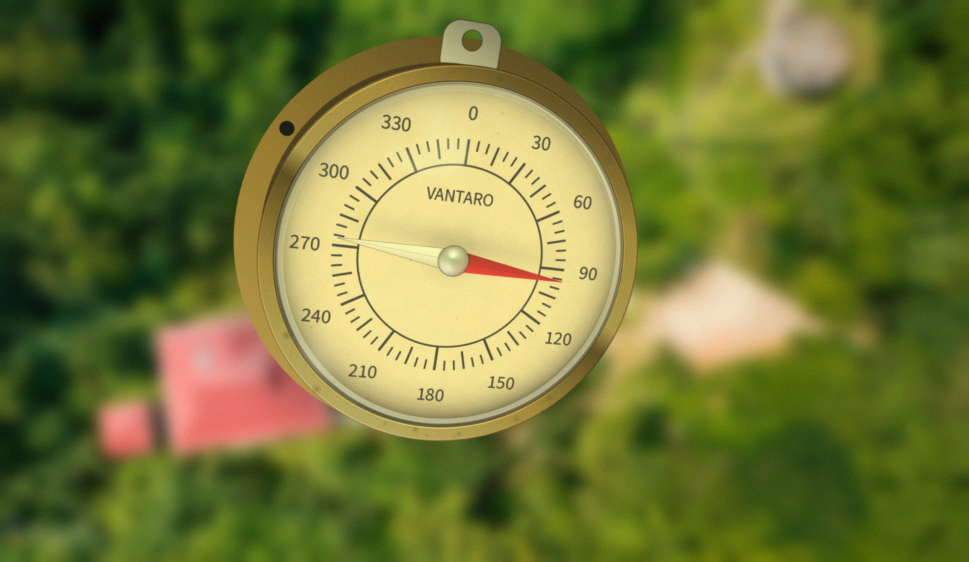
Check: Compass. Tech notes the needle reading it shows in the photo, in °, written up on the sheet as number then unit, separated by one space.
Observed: 95 °
